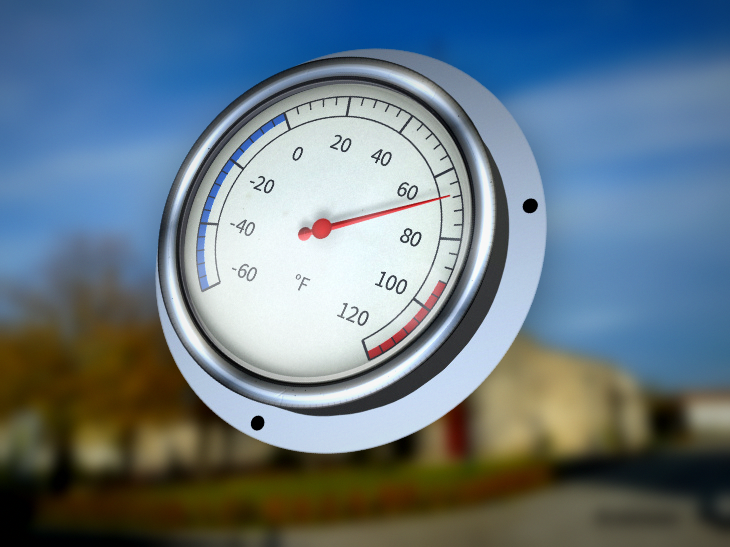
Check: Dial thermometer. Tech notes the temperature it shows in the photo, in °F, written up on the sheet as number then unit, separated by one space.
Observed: 68 °F
